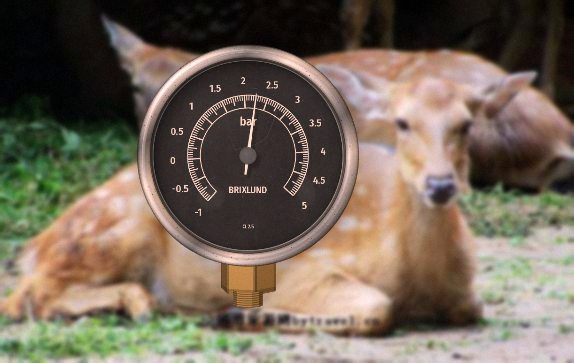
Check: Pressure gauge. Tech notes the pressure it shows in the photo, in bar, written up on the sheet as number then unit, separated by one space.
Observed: 2.25 bar
